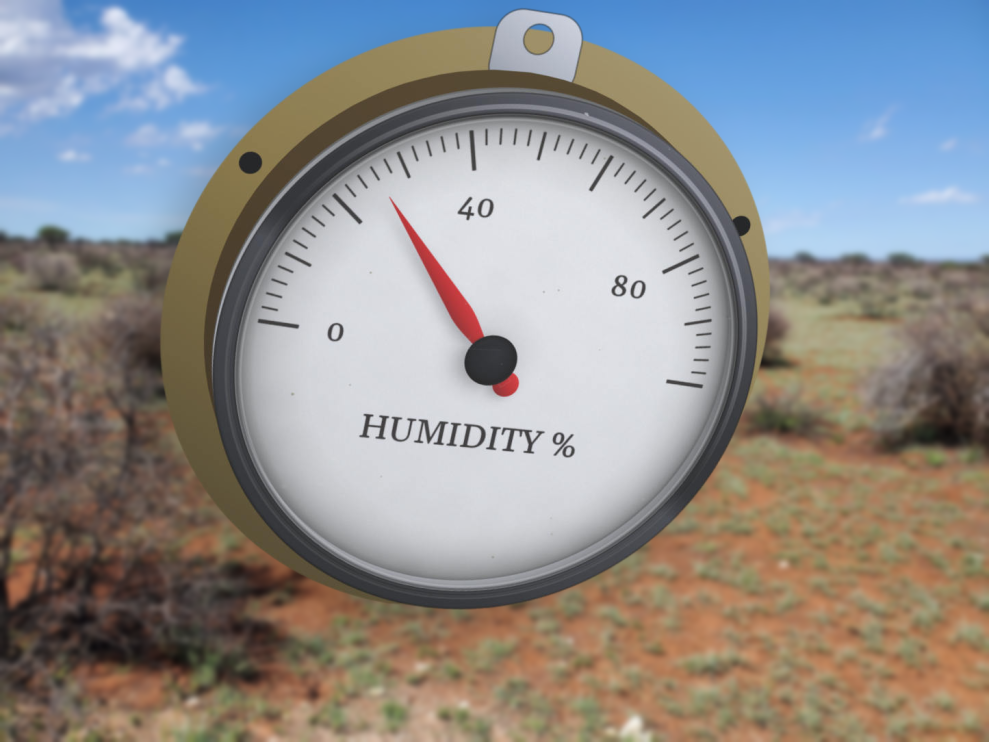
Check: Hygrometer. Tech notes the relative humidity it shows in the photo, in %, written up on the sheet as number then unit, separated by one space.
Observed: 26 %
